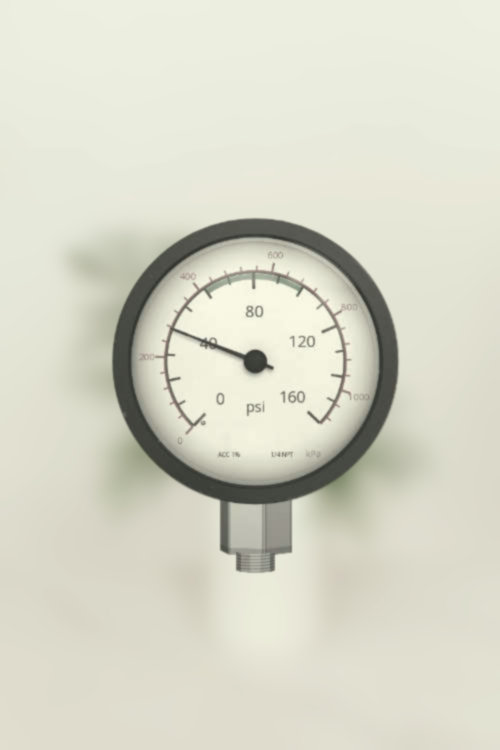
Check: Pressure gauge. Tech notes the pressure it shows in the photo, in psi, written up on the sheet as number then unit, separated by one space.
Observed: 40 psi
